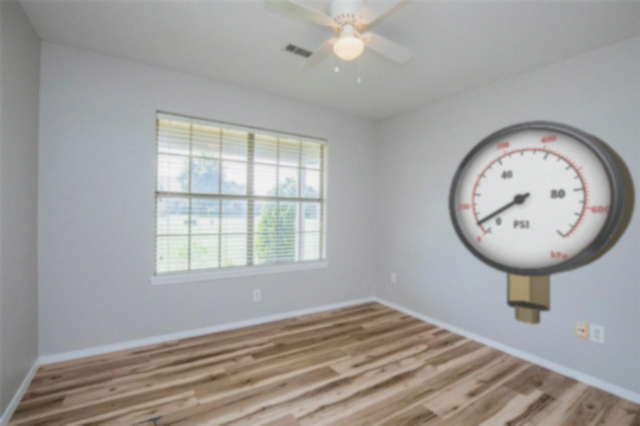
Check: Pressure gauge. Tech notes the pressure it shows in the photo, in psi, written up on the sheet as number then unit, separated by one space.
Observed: 5 psi
